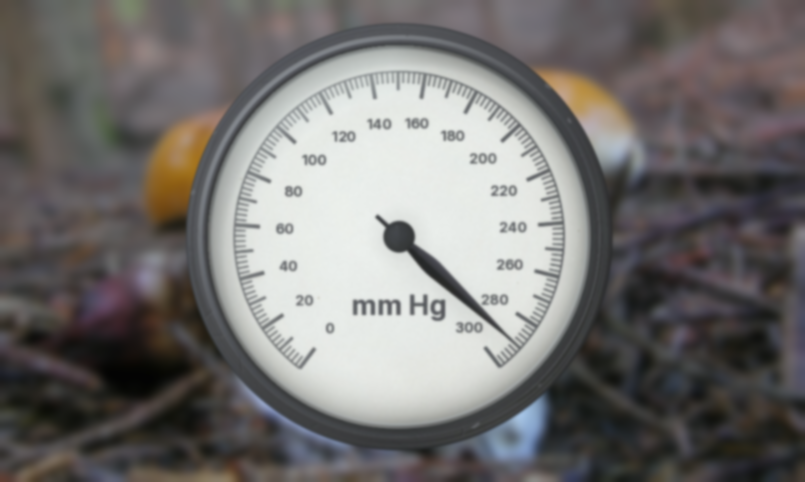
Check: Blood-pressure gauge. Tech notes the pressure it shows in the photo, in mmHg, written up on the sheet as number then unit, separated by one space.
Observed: 290 mmHg
